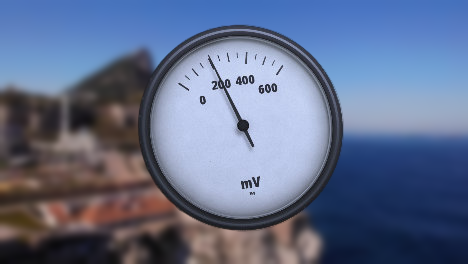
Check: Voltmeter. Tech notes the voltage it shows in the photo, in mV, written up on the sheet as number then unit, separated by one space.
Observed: 200 mV
